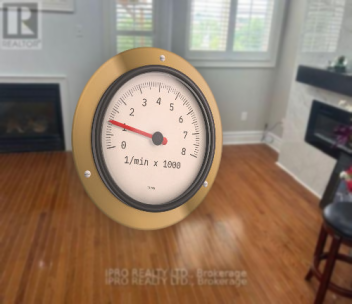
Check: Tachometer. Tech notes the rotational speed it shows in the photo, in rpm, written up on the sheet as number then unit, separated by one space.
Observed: 1000 rpm
